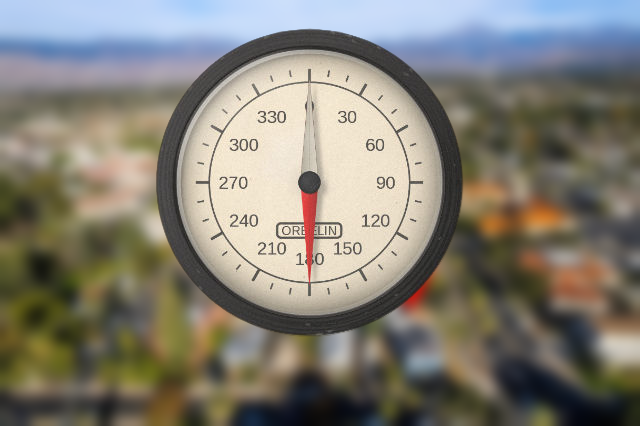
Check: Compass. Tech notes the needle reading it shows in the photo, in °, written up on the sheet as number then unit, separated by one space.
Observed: 180 °
